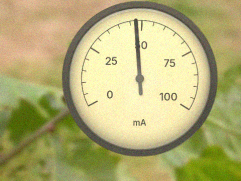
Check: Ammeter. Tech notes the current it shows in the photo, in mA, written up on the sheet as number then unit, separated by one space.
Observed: 47.5 mA
